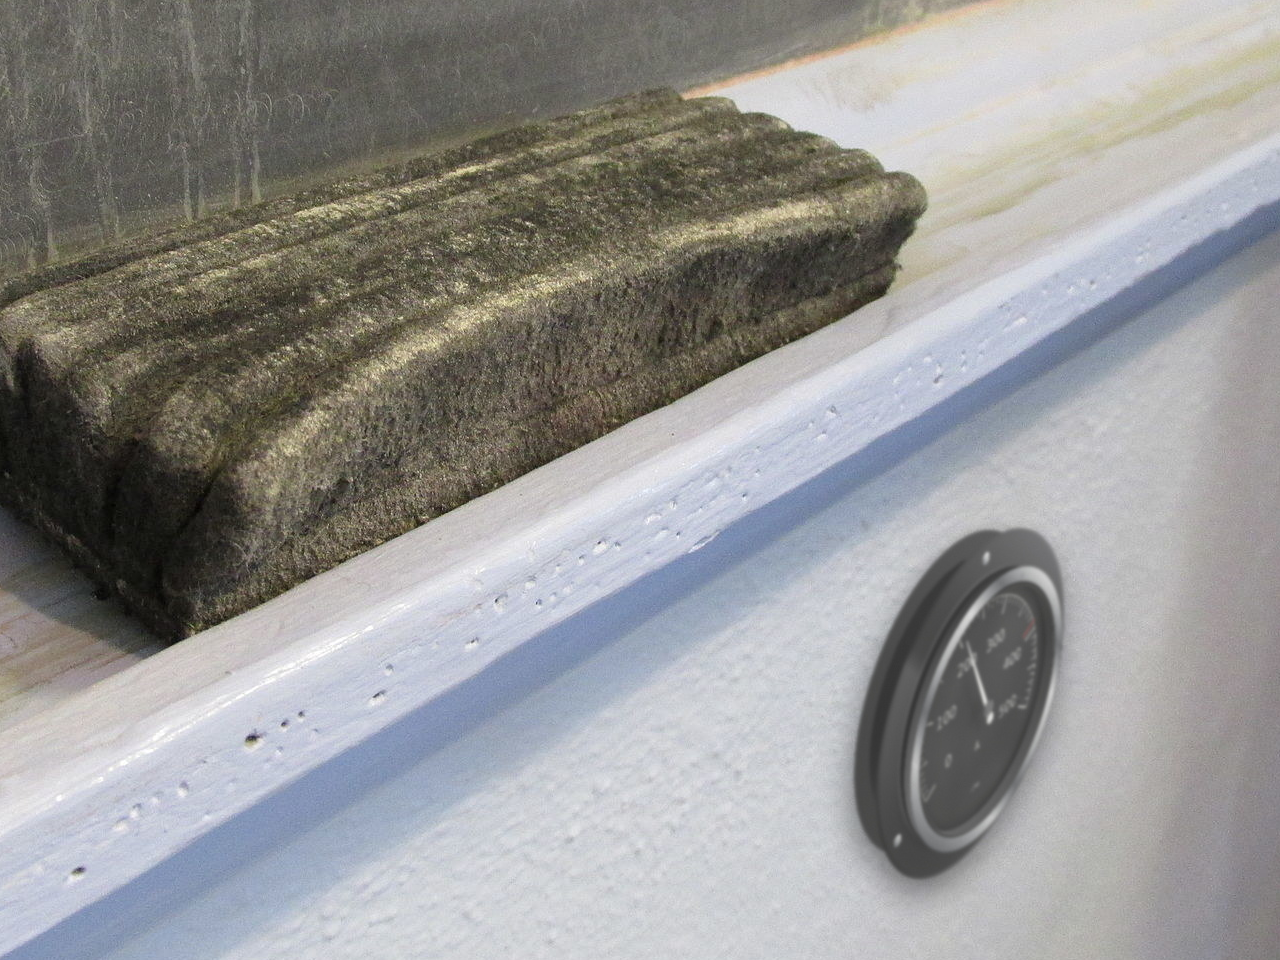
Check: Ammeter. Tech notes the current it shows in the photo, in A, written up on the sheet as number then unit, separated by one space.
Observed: 200 A
